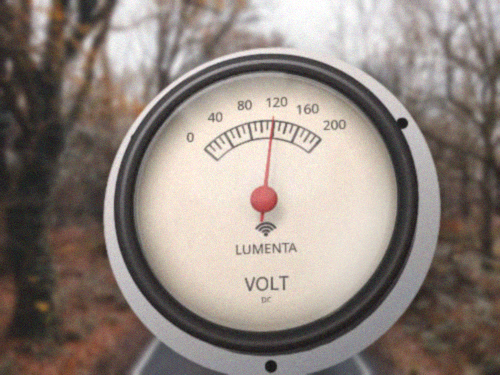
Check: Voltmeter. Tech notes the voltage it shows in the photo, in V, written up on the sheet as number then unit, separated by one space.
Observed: 120 V
